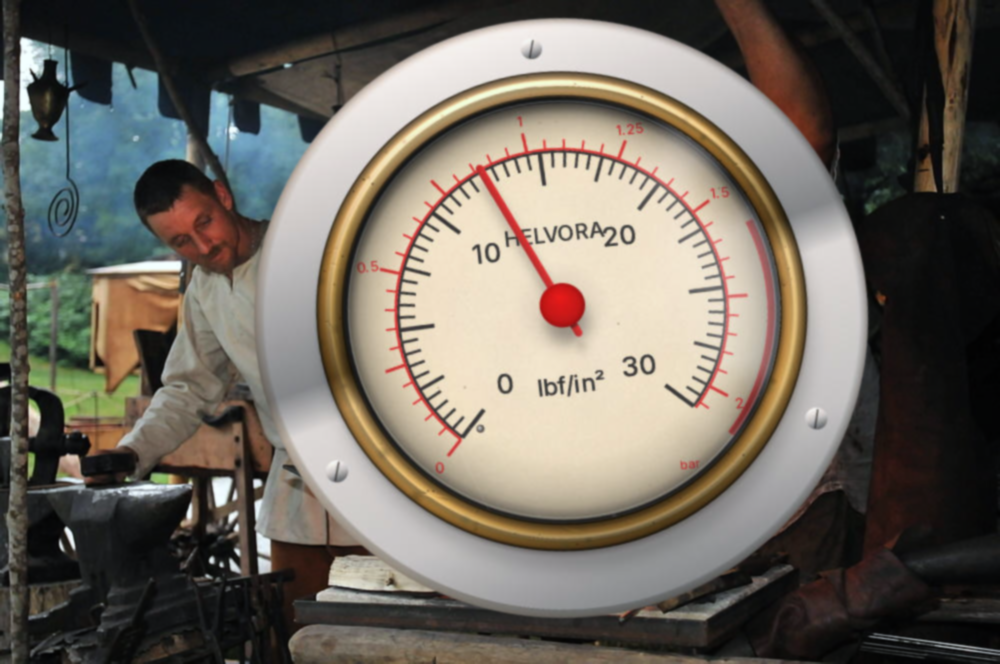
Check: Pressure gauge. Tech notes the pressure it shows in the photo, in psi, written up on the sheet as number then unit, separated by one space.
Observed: 12.5 psi
